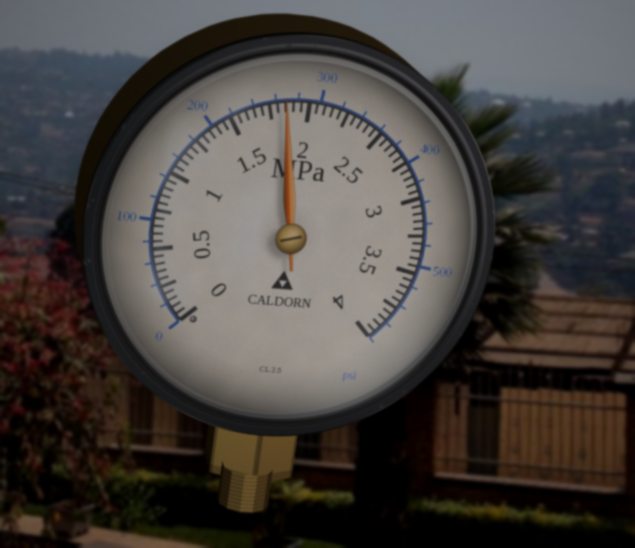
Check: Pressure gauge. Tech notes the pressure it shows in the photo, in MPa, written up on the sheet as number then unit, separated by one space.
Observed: 1.85 MPa
